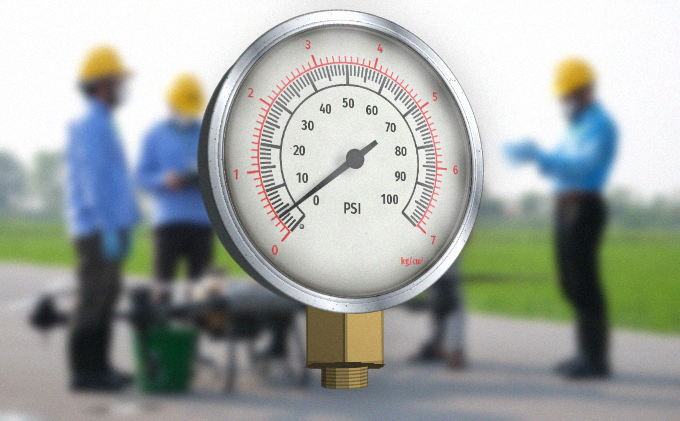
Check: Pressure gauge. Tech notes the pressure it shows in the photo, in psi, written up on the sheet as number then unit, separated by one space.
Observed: 4 psi
